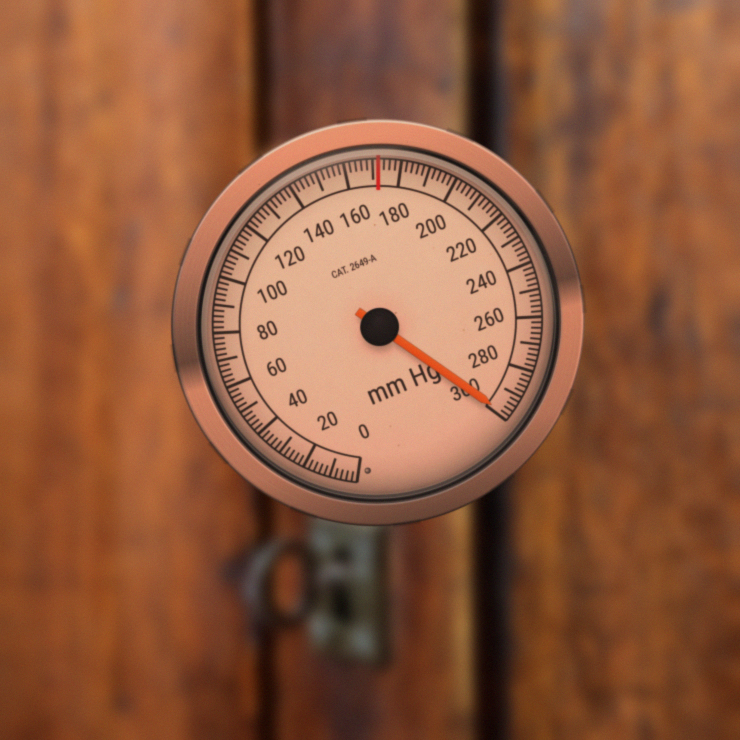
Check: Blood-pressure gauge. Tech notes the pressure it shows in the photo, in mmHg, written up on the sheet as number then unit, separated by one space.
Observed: 298 mmHg
